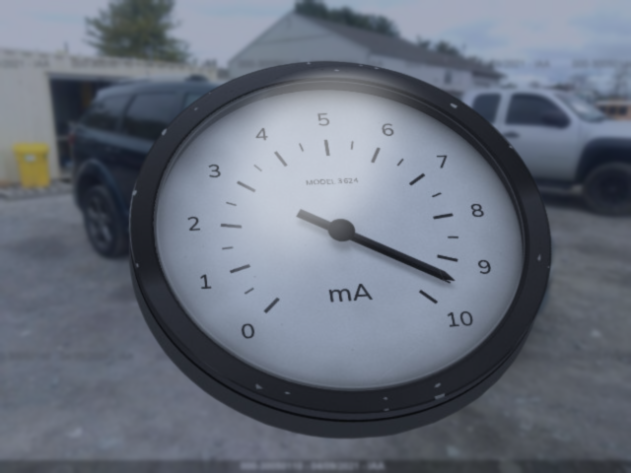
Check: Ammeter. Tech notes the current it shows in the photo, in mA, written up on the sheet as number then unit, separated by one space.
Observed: 9.5 mA
